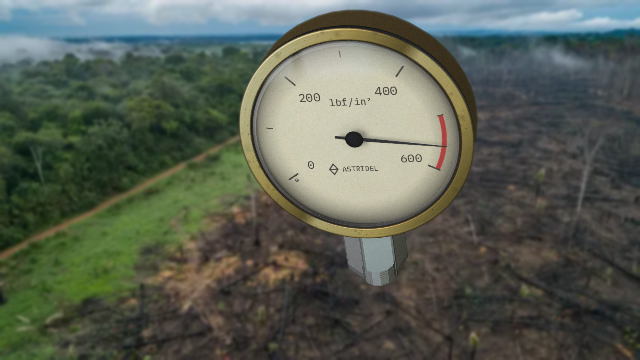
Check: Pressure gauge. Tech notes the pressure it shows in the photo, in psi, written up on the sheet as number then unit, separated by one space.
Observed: 550 psi
